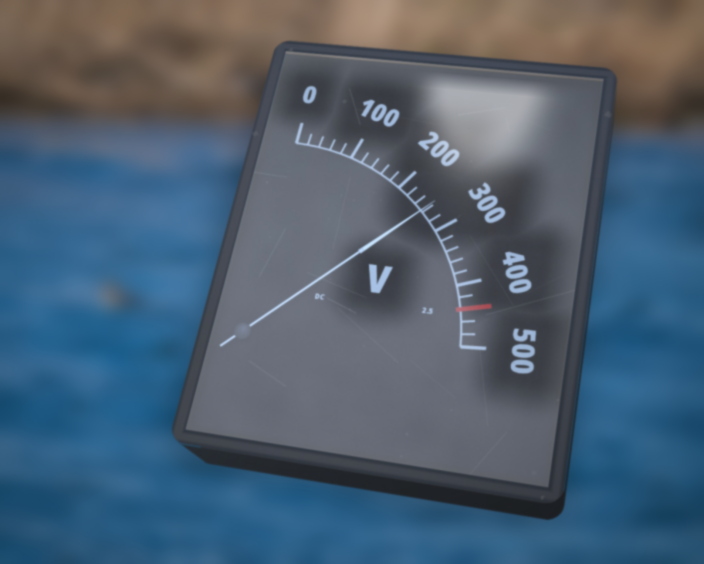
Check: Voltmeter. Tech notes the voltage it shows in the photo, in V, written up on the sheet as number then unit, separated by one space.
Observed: 260 V
